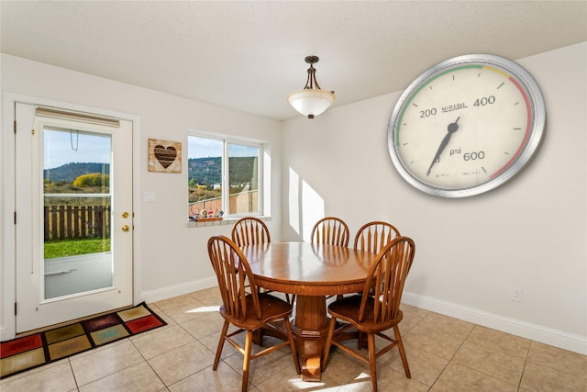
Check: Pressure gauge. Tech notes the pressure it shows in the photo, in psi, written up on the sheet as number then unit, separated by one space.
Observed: 0 psi
